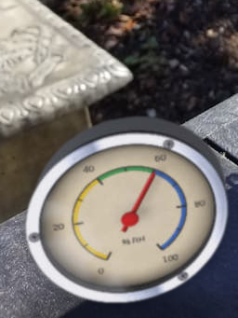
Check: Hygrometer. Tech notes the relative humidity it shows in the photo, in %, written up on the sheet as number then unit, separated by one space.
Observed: 60 %
